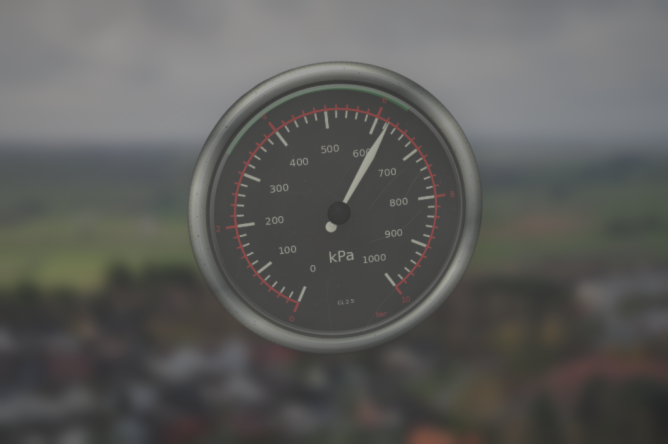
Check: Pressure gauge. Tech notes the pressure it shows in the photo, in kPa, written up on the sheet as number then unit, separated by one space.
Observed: 620 kPa
